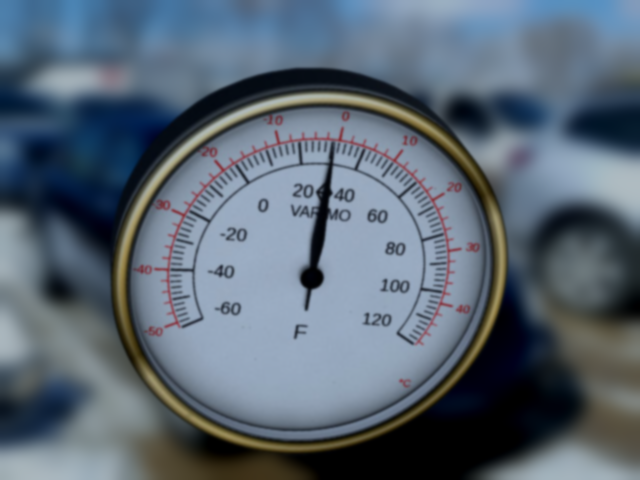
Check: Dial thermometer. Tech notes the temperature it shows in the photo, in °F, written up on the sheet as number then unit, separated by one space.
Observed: 30 °F
